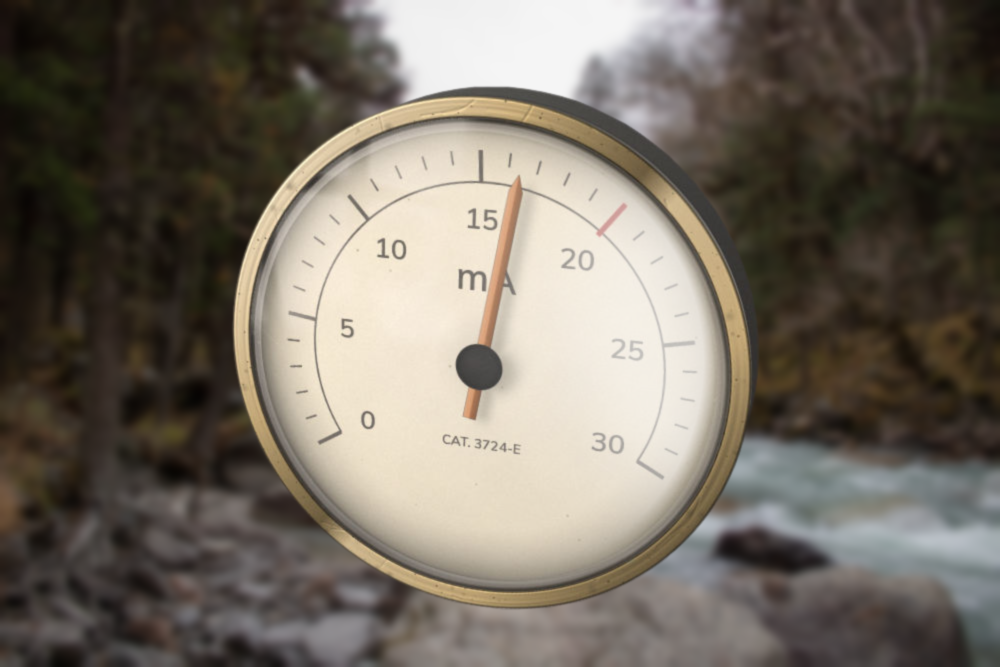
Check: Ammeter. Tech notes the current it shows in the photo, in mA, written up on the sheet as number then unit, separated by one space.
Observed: 16.5 mA
